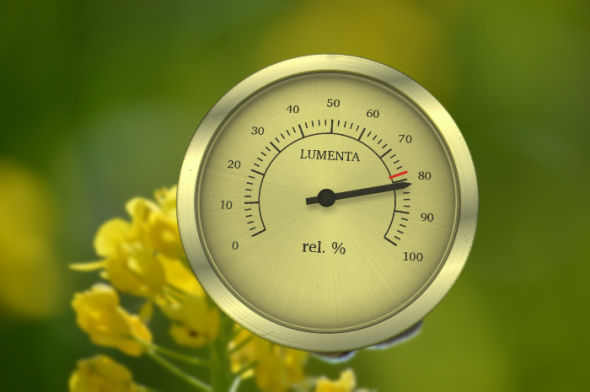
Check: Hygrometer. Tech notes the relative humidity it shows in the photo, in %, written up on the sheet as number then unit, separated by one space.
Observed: 82 %
